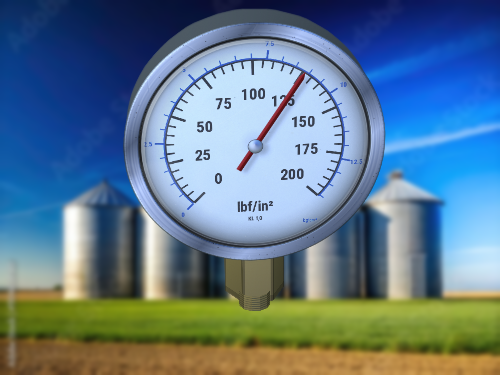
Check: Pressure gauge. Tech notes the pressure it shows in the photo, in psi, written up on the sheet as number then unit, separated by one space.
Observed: 125 psi
